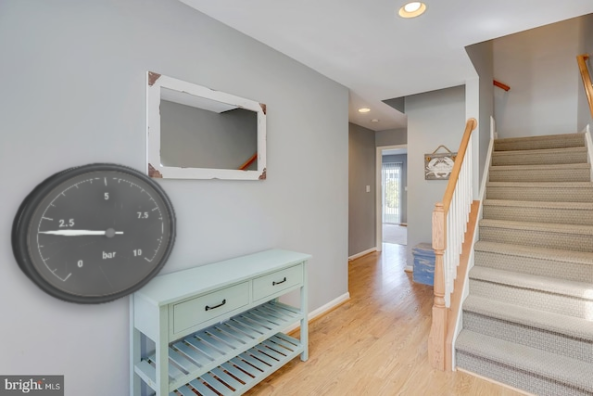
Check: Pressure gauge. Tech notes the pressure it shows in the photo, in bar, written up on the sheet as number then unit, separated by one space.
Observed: 2 bar
